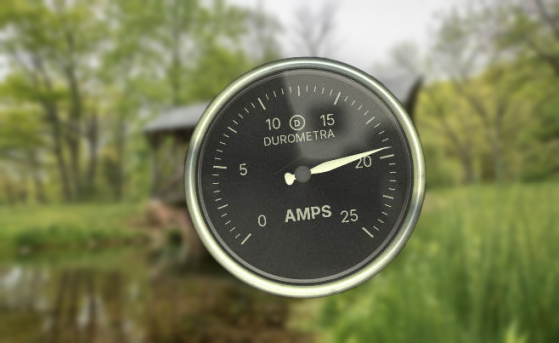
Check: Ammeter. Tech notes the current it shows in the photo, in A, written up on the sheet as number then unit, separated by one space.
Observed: 19.5 A
